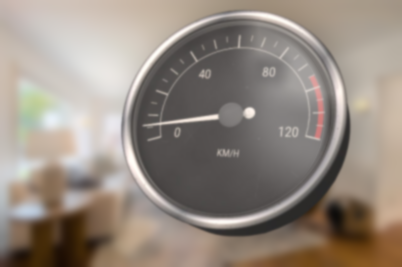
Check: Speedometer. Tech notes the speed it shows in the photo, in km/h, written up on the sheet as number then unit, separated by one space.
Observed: 5 km/h
